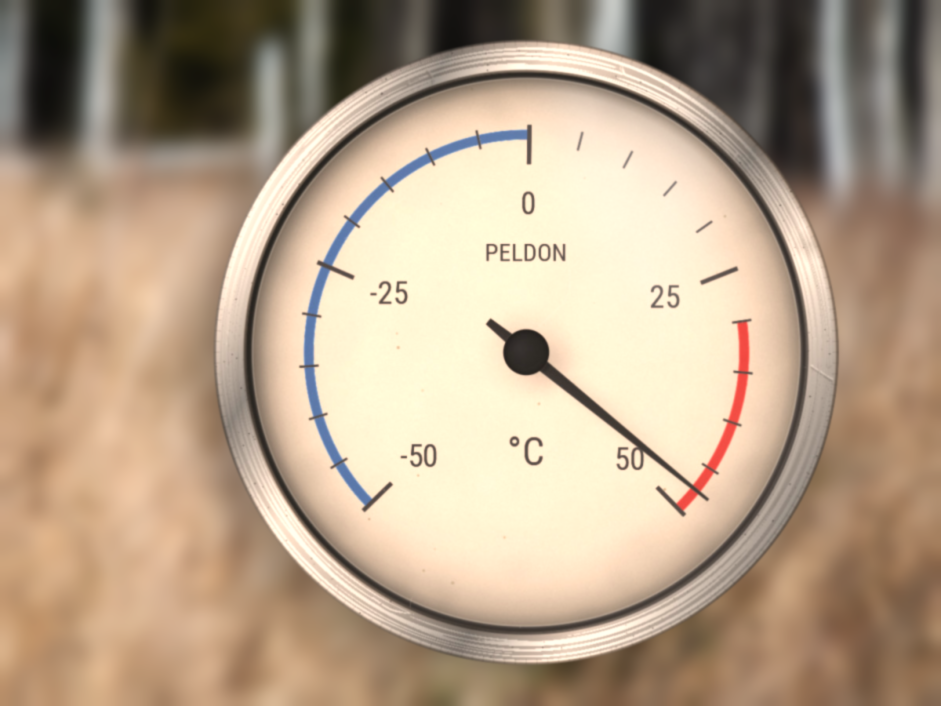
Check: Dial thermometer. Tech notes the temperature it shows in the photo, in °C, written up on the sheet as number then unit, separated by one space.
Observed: 47.5 °C
